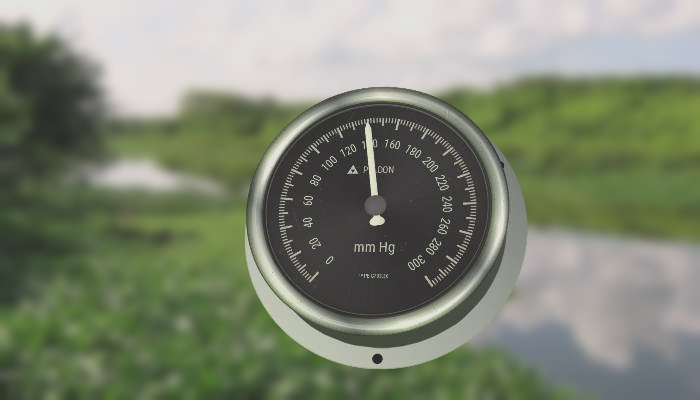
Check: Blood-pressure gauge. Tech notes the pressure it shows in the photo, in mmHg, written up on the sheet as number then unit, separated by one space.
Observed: 140 mmHg
